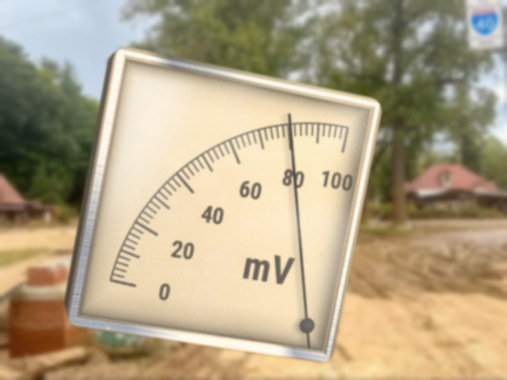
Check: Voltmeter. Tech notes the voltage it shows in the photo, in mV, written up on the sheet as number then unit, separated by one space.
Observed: 80 mV
